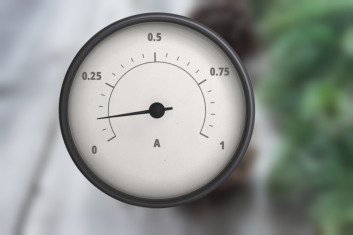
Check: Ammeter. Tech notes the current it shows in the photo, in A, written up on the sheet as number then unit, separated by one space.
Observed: 0.1 A
